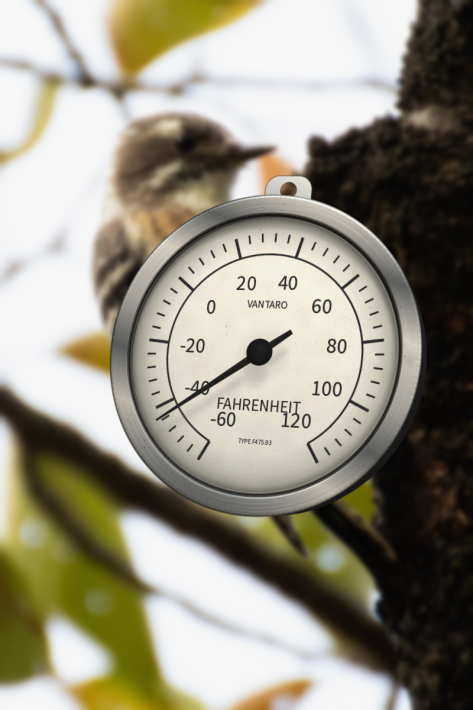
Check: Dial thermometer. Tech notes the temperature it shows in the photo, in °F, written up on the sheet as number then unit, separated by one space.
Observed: -44 °F
